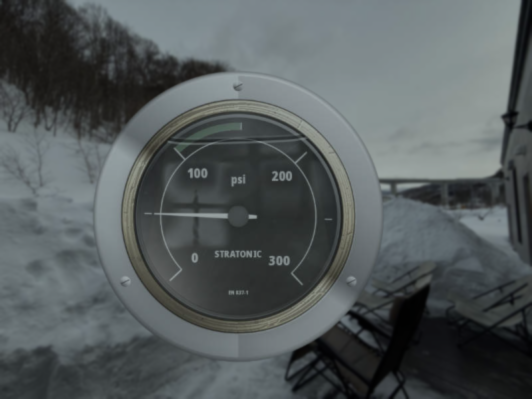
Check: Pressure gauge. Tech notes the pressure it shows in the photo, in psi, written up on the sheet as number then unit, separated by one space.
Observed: 50 psi
